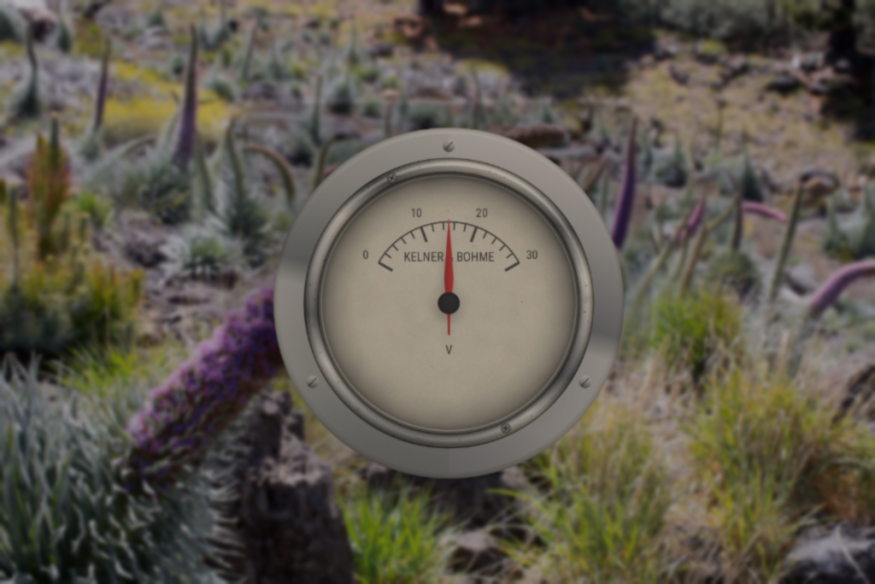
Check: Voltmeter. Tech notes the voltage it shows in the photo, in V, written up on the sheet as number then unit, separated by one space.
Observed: 15 V
